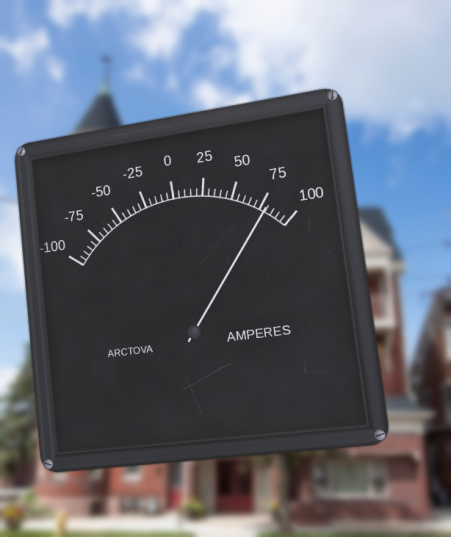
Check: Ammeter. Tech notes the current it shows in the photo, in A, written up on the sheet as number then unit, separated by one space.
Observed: 80 A
